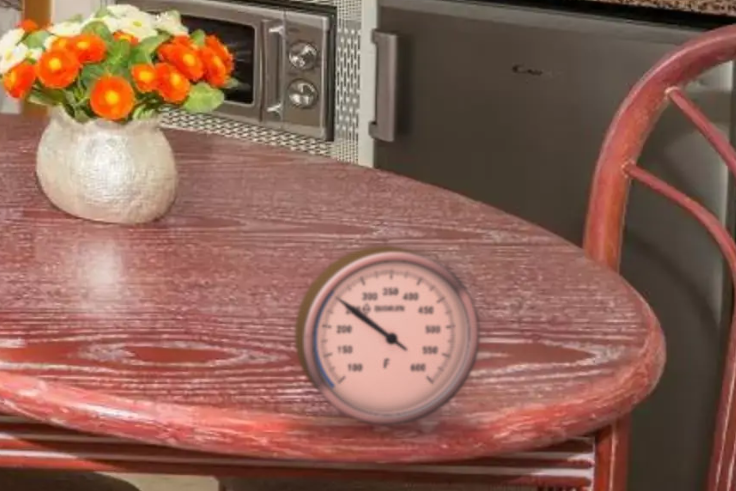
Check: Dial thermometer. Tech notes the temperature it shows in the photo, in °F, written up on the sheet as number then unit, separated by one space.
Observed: 250 °F
